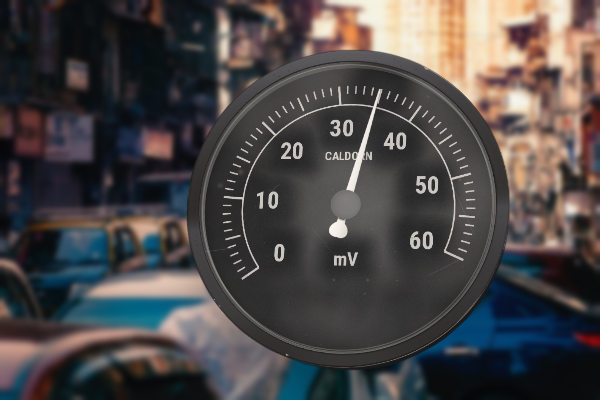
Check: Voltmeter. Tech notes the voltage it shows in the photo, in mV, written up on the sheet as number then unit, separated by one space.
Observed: 35 mV
